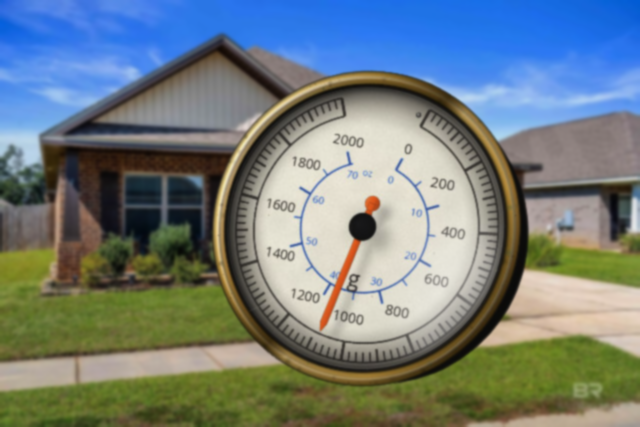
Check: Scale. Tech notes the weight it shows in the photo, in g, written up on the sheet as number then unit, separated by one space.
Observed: 1080 g
